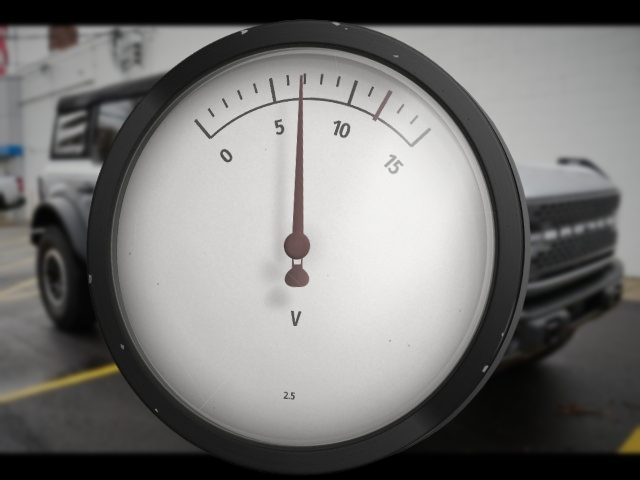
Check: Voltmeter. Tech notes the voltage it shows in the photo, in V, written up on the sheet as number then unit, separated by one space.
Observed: 7 V
